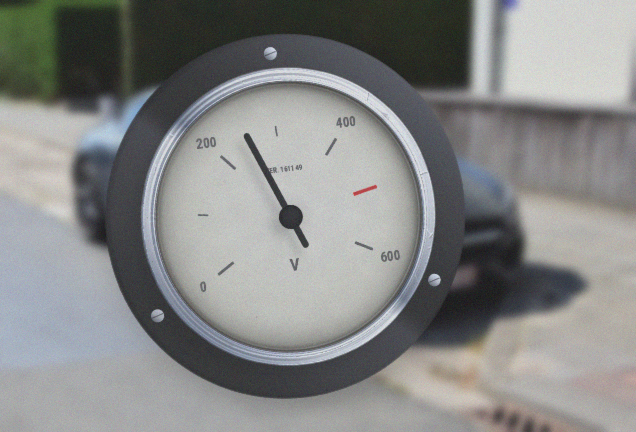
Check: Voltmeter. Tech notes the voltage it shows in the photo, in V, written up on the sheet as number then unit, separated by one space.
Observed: 250 V
